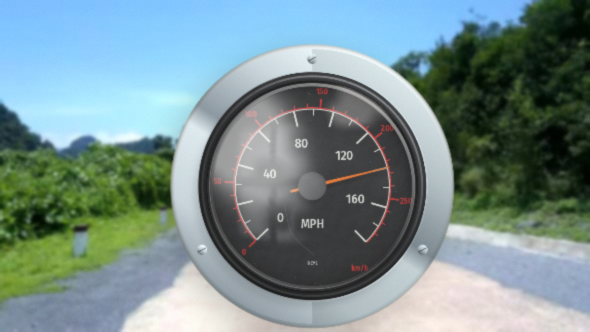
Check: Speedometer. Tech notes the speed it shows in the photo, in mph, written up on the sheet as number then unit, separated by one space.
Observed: 140 mph
